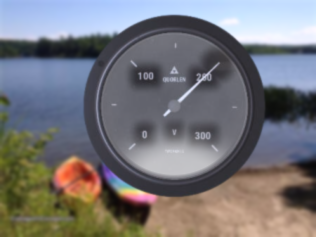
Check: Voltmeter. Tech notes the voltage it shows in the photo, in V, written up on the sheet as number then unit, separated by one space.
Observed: 200 V
